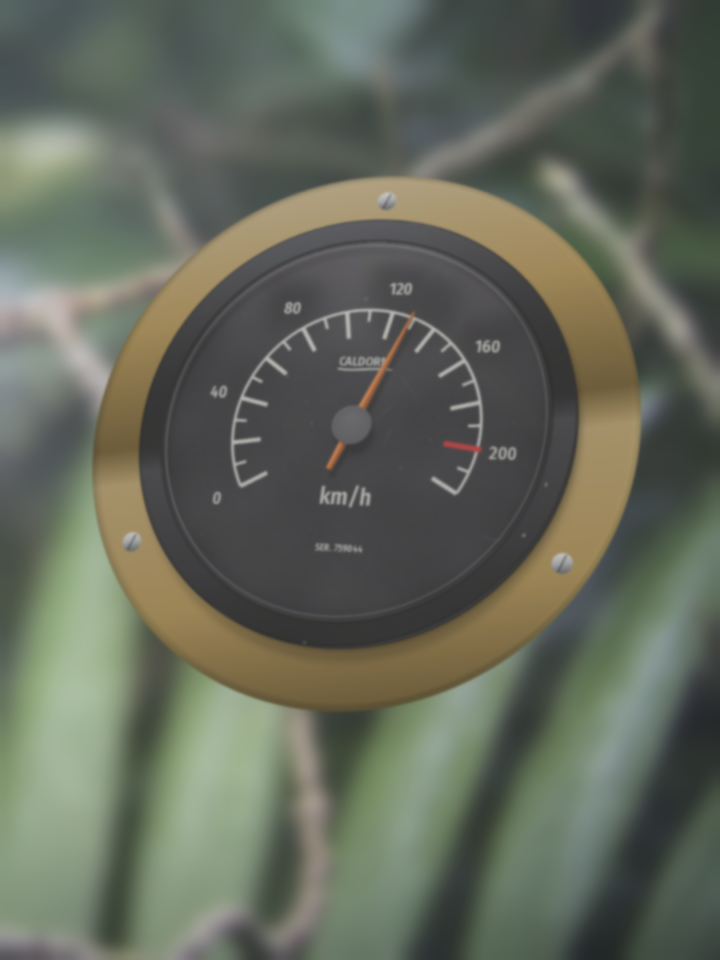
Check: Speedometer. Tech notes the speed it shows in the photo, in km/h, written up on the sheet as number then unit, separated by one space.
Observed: 130 km/h
